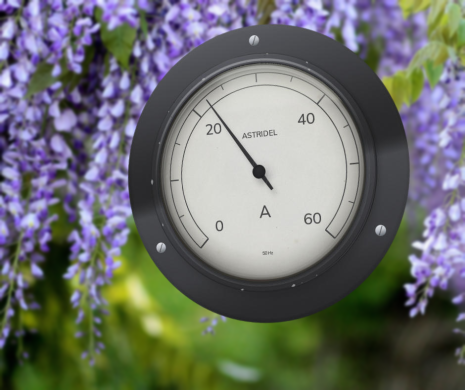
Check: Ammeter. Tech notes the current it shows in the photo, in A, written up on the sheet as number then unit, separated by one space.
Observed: 22.5 A
